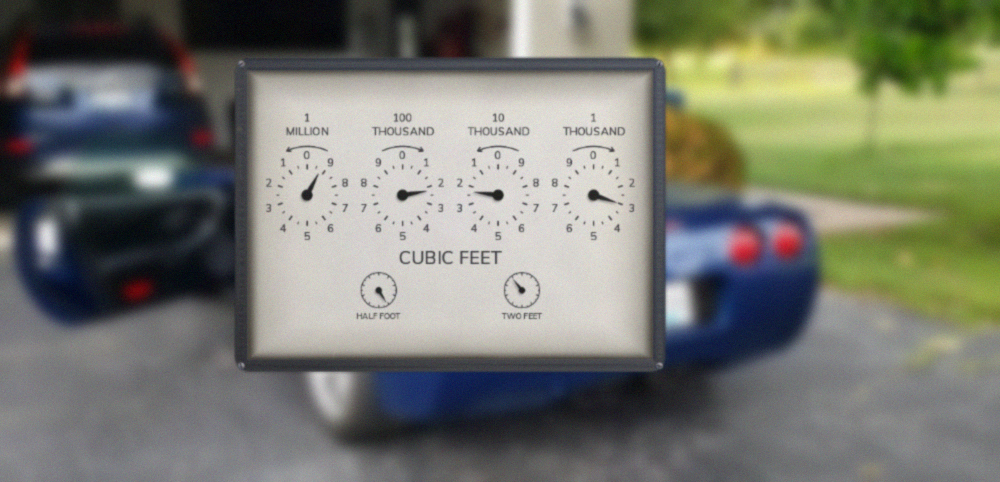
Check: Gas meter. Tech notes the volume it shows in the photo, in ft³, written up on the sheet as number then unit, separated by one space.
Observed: 922300 ft³
